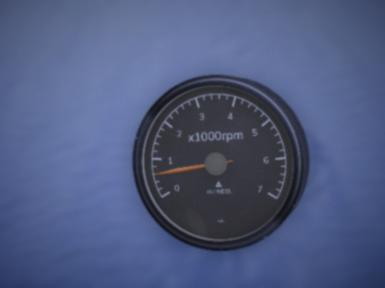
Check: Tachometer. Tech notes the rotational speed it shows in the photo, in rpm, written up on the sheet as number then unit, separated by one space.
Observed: 600 rpm
